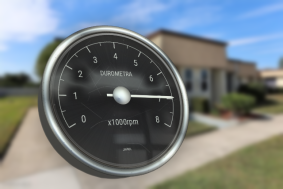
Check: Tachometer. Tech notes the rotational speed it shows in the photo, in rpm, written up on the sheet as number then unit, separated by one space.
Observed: 7000 rpm
